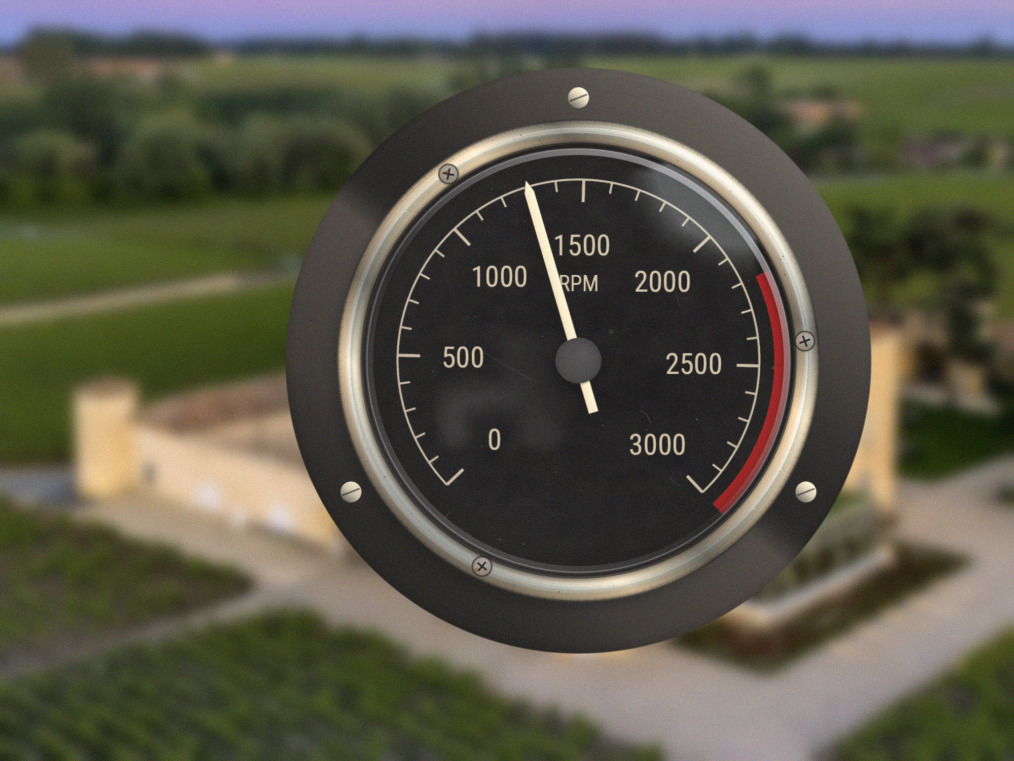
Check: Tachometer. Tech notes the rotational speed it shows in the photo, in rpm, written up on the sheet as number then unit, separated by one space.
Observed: 1300 rpm
